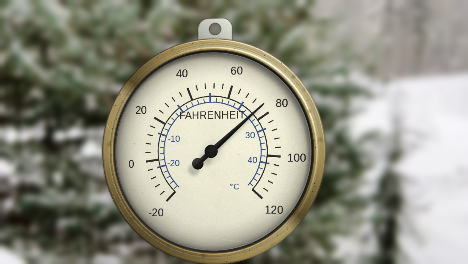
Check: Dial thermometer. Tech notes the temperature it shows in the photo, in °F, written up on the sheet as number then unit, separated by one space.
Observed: 76 °F
